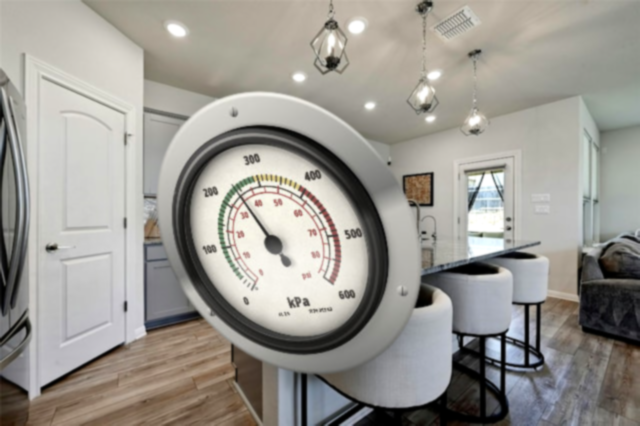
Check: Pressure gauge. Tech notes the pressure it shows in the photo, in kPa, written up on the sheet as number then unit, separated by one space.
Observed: 250 kPa
